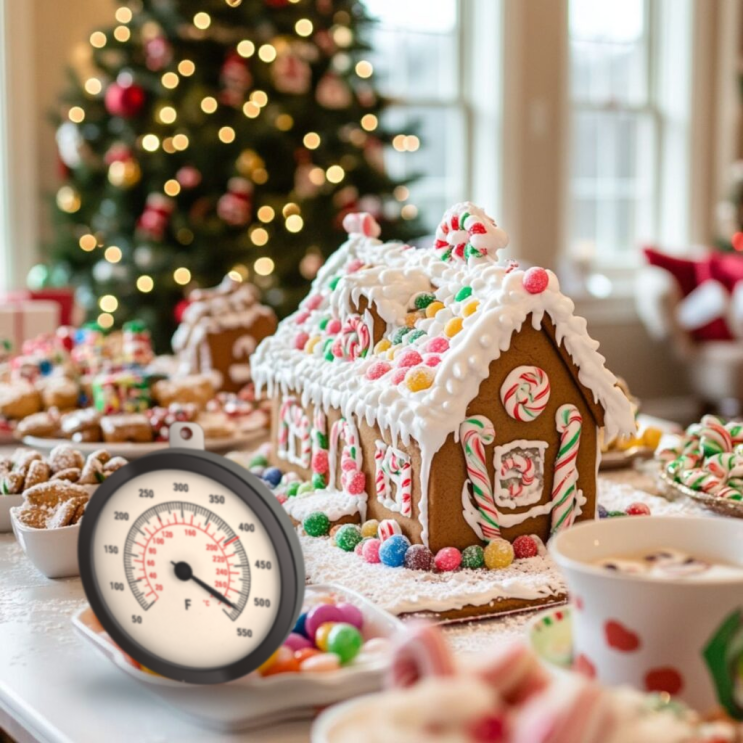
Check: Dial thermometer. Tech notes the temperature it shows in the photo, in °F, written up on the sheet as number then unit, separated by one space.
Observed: 525 °F
